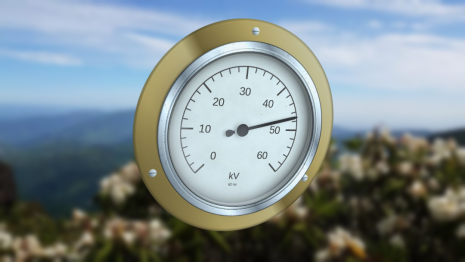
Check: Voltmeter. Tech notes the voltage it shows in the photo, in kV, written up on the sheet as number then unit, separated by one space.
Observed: 47 kV
